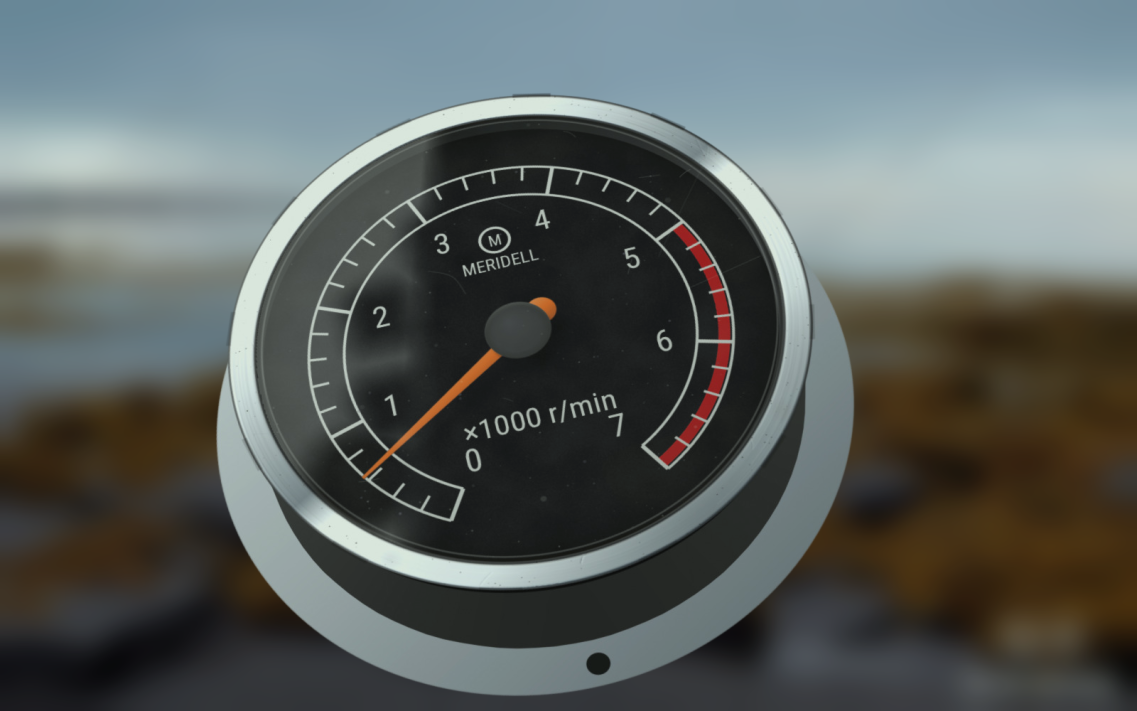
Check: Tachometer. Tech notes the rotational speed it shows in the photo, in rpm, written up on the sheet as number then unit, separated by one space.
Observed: 600 rpm
